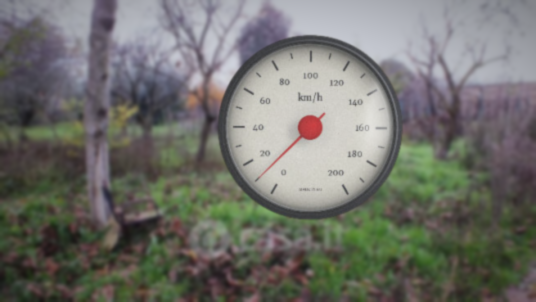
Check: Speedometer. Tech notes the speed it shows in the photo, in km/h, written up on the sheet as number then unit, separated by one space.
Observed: 10 km/h
